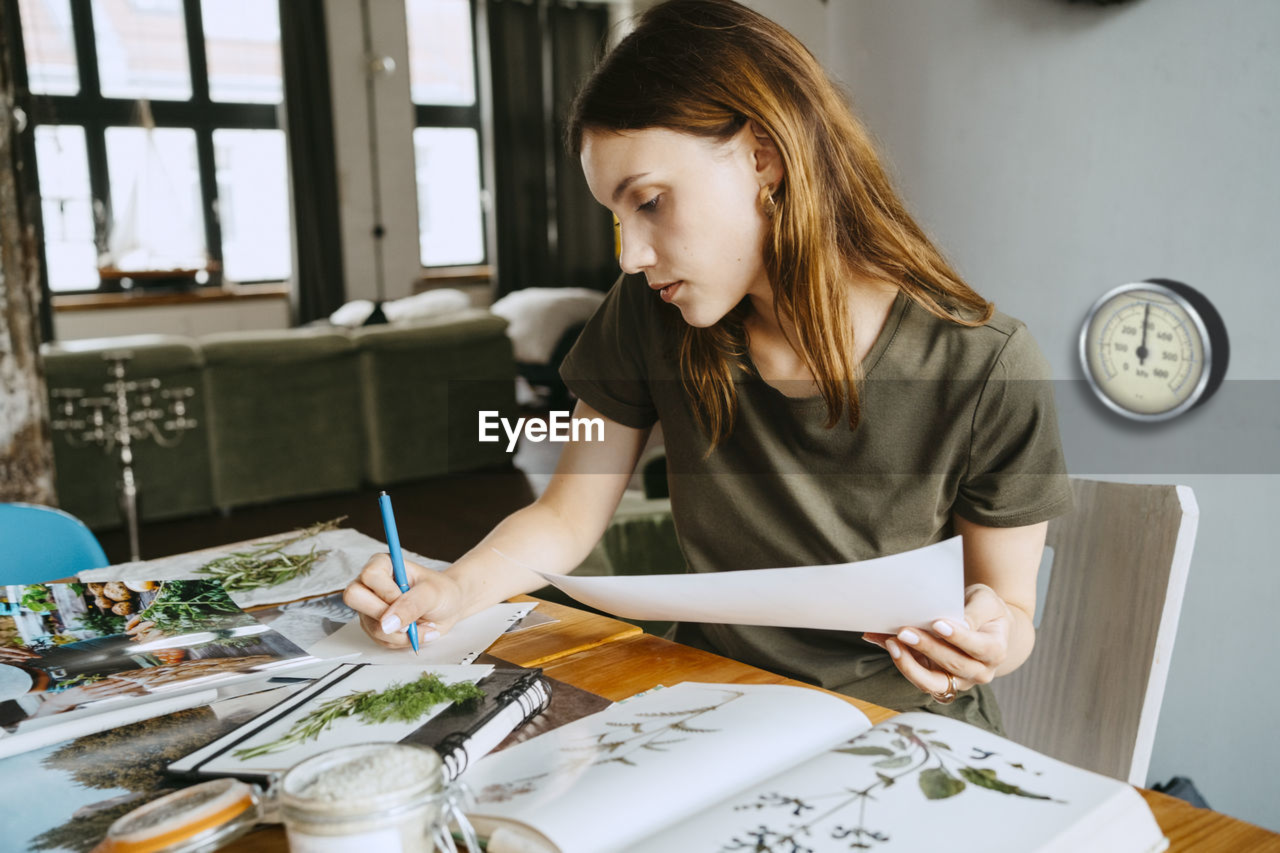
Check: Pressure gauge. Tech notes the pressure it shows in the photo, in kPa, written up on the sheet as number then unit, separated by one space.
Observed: 300 kPa
